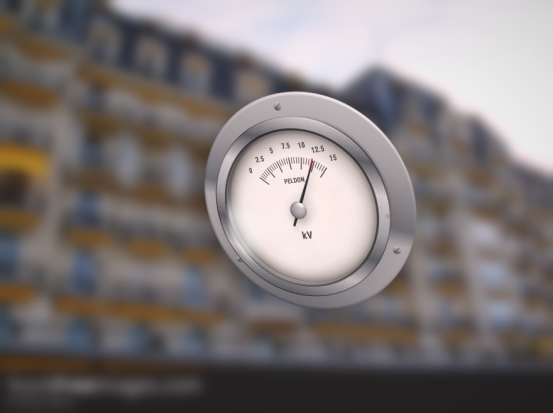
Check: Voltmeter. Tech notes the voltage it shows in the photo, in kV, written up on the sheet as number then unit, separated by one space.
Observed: 12.5 kV
